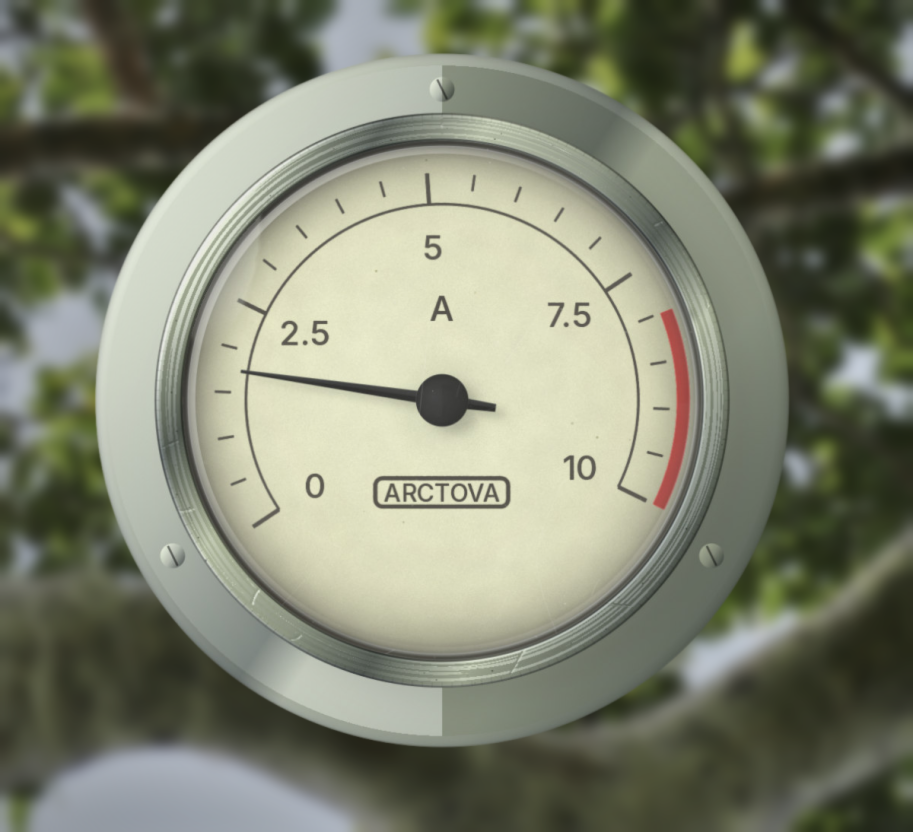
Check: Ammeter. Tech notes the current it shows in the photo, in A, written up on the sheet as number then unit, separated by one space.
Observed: 1.75 A
